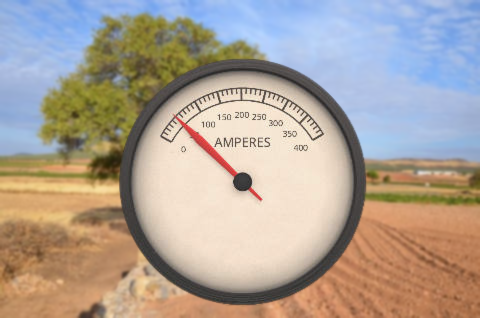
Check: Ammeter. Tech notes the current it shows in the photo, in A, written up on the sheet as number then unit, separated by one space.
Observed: 50 A
